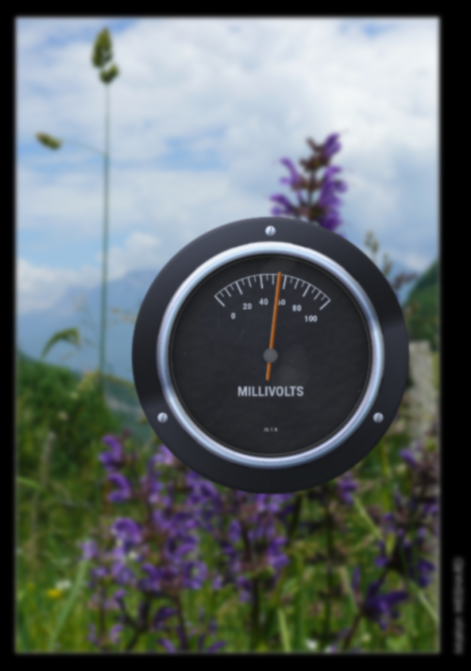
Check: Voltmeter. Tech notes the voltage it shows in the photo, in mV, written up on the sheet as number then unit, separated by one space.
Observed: 55 mV
